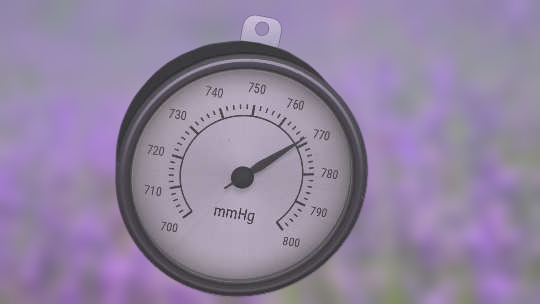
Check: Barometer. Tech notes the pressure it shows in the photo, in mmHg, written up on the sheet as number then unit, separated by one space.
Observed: 768 mmHg
